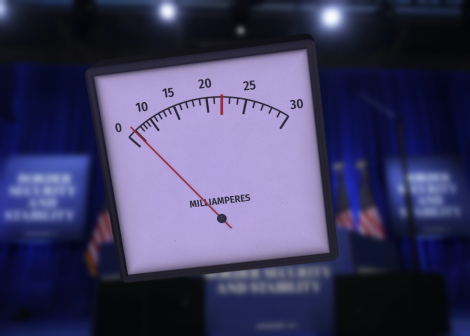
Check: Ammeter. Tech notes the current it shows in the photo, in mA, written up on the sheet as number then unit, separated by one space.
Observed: 5 mA
